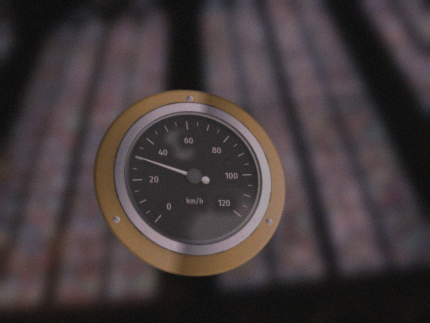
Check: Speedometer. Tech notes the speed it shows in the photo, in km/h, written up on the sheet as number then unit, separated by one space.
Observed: 30 km/h
